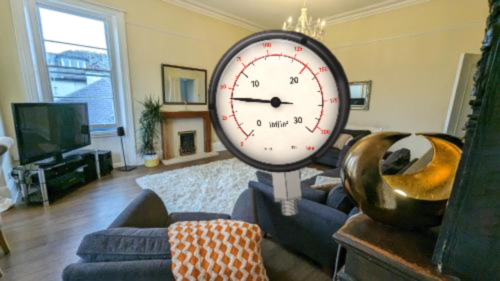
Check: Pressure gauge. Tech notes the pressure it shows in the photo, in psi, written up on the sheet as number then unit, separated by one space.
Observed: 6 psi
